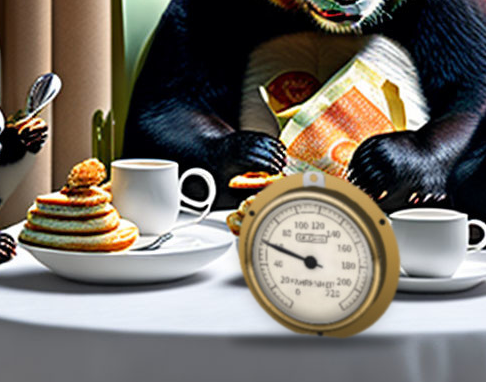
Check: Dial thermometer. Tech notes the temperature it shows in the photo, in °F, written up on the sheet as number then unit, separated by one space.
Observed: 60 °F
